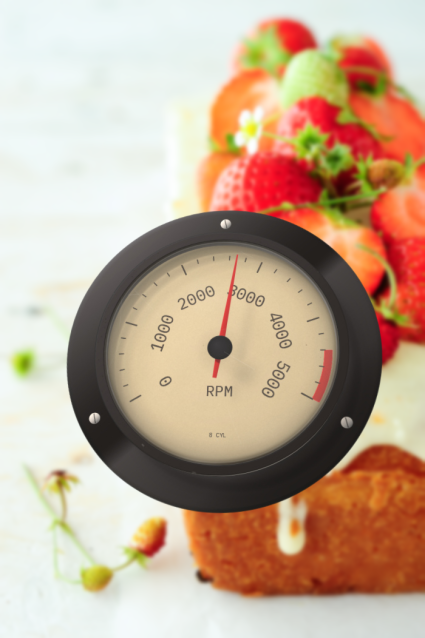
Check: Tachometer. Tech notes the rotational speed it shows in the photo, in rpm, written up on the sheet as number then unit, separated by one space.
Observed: 2700 rpm
